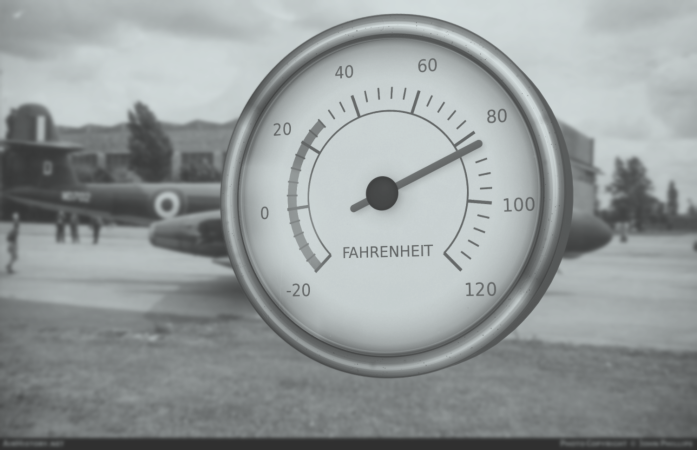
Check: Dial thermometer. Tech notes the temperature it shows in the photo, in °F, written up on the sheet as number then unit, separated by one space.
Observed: 84 °F
